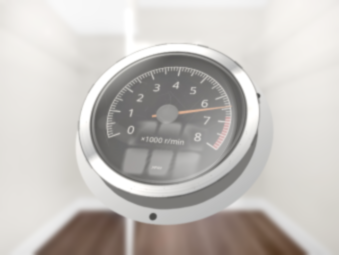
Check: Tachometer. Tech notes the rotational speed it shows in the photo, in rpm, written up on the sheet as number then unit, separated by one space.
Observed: 6500 rpm
